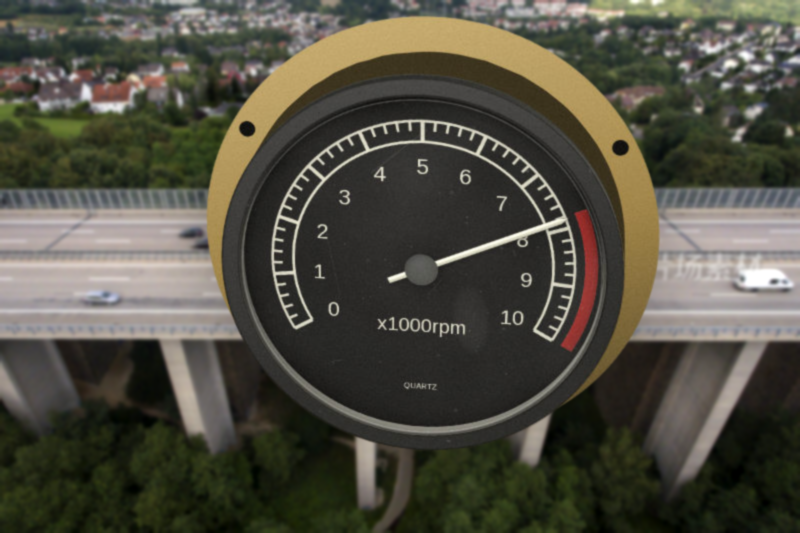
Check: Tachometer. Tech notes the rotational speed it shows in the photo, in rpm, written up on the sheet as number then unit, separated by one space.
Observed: 7800 rpm
